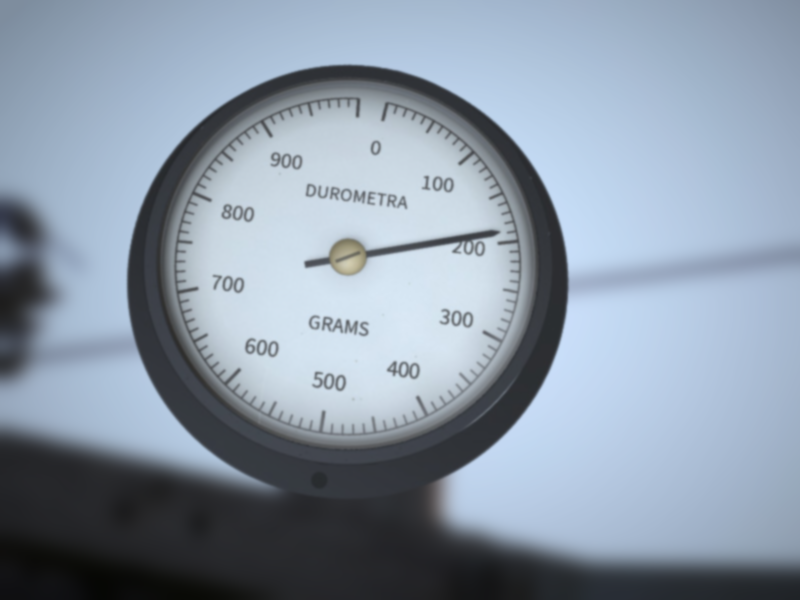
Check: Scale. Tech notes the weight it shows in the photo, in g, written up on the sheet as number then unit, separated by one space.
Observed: 190 g
